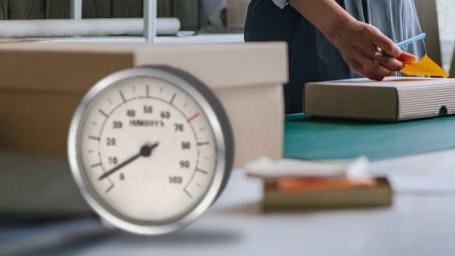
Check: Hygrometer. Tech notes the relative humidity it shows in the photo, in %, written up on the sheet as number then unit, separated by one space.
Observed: 5 %
